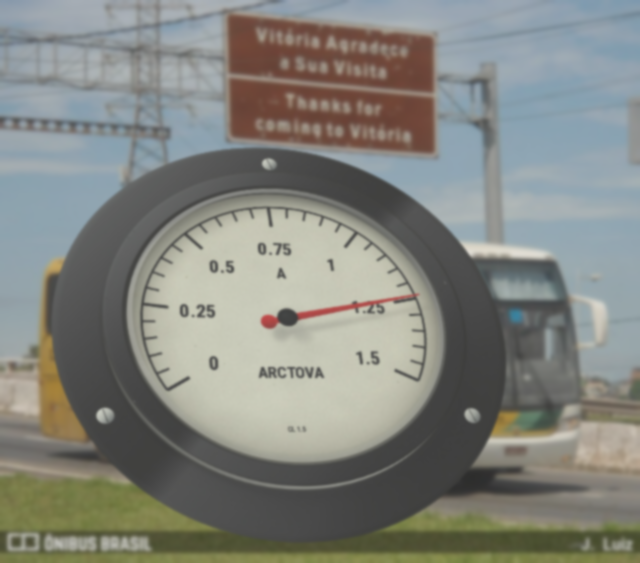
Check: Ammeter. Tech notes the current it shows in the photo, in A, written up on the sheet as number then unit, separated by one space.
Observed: 1.25 A
